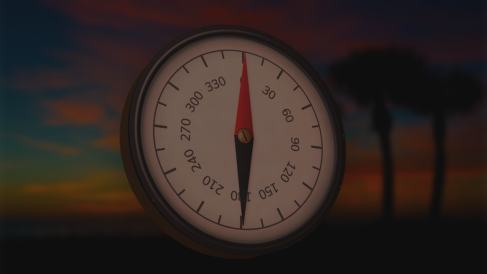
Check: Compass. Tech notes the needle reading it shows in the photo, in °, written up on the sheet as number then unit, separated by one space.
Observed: 0 °
